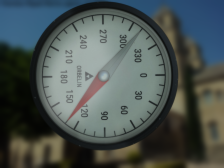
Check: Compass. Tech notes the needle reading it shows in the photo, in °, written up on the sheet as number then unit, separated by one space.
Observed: 130 °
